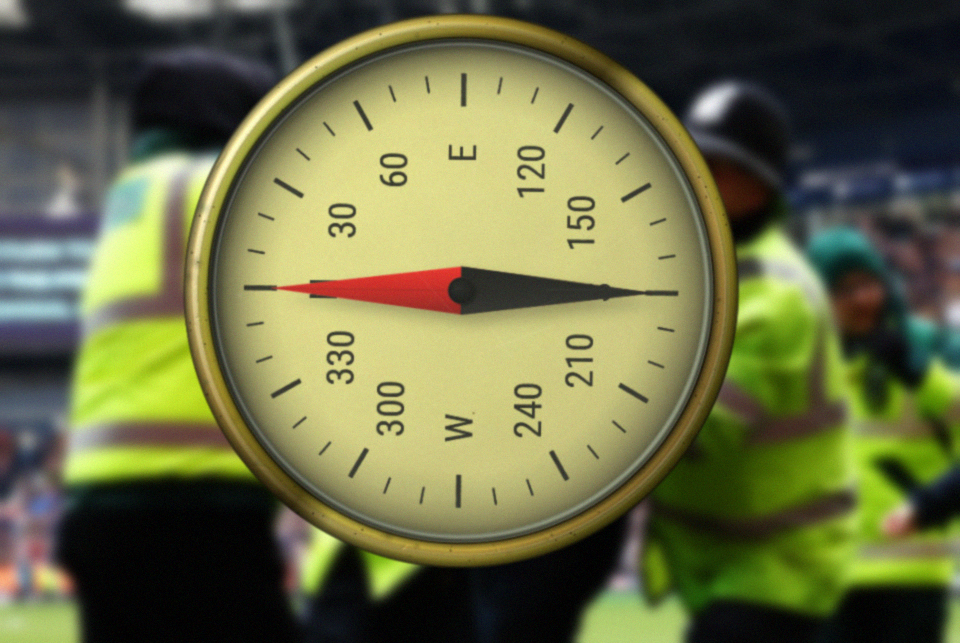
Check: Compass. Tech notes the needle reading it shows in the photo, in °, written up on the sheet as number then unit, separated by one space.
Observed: 0 °
